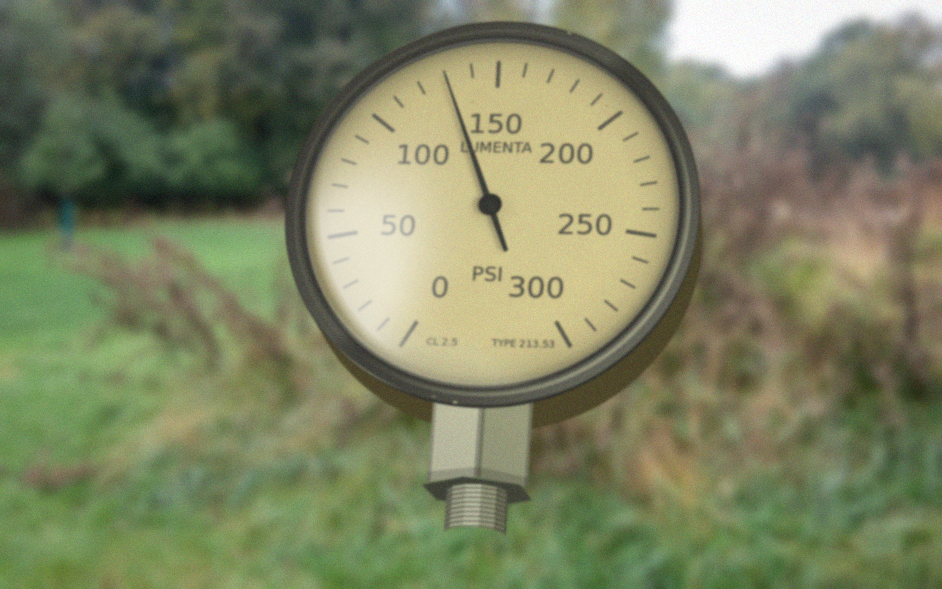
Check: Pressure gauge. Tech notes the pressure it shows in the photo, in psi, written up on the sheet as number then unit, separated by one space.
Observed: 130 psi
